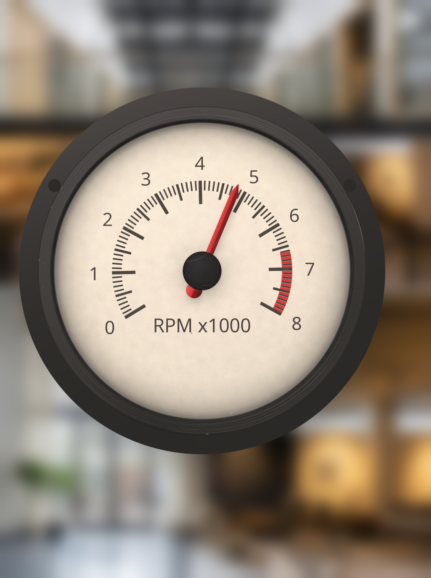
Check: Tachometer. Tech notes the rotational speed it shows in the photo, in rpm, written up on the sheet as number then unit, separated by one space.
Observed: 4800 rpm
